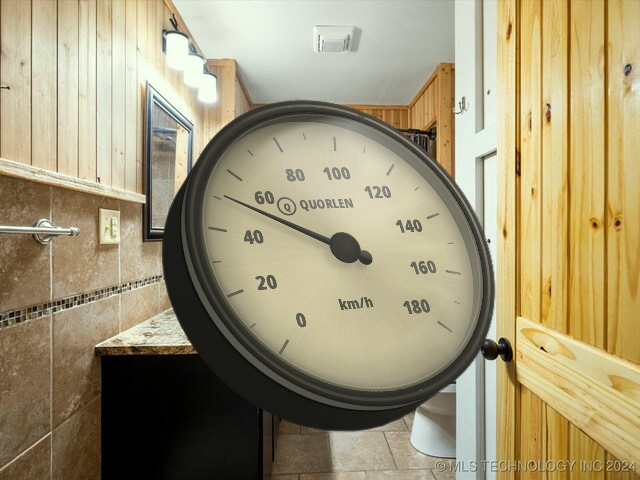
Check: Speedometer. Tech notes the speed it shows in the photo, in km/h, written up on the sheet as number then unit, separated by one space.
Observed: 50 km/h
